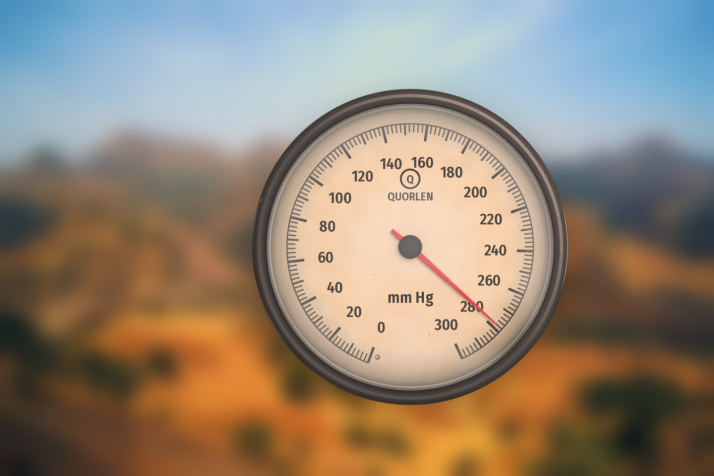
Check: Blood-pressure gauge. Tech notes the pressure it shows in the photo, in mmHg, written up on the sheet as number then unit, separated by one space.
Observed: 278 mmHg
